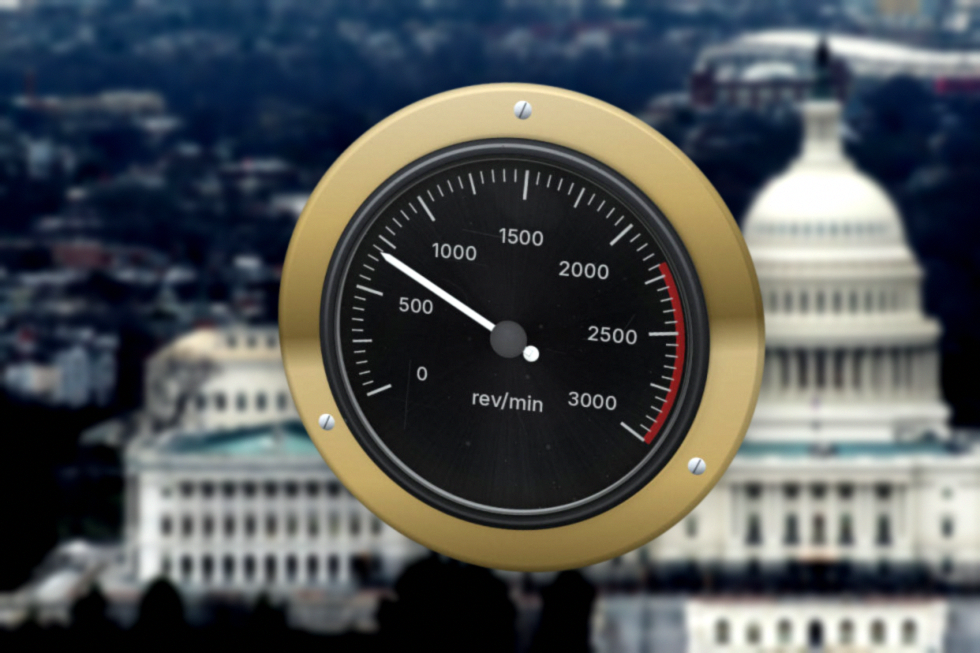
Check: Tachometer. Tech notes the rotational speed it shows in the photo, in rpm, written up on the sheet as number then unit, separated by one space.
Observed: 700 rpm
